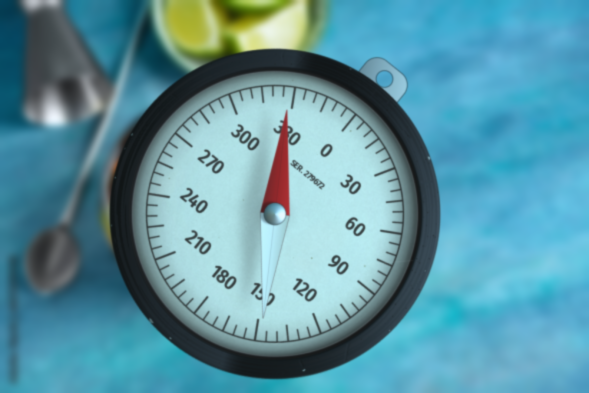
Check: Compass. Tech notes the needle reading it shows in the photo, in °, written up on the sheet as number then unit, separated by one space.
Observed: 327.5 °
